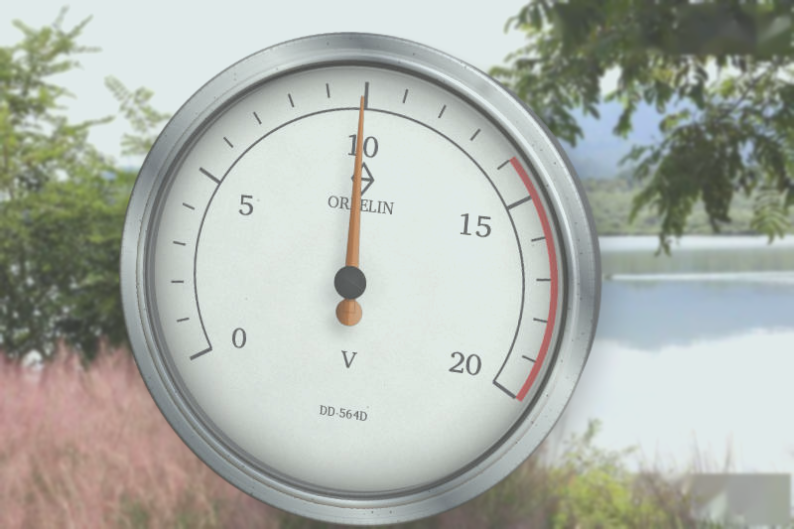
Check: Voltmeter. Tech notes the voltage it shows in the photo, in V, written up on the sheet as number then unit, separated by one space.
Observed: 10 V
